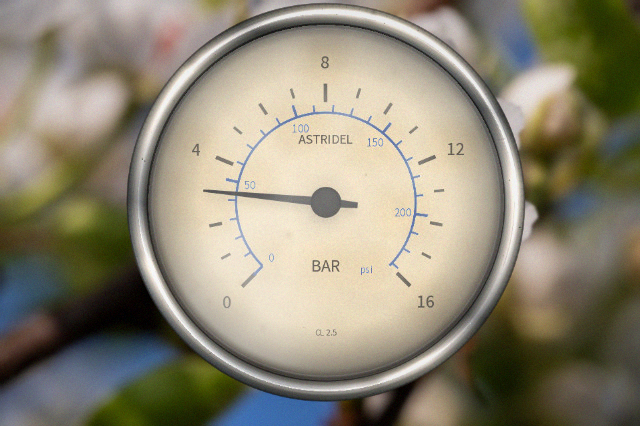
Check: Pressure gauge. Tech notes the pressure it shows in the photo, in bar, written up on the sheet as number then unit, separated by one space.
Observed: 3 bar
